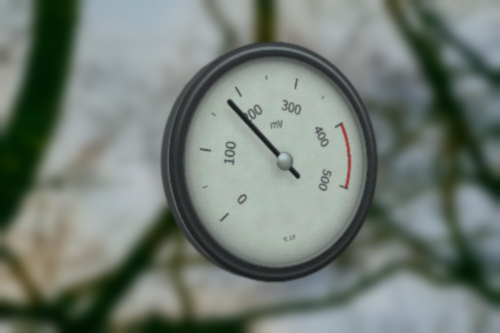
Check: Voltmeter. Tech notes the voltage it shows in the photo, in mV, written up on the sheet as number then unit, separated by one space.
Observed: 175 mV
